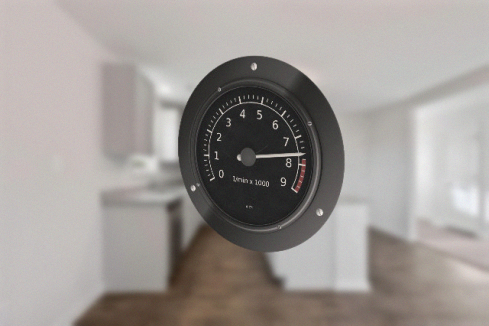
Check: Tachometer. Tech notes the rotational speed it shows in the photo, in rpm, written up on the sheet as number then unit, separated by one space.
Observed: 7600 rpm
